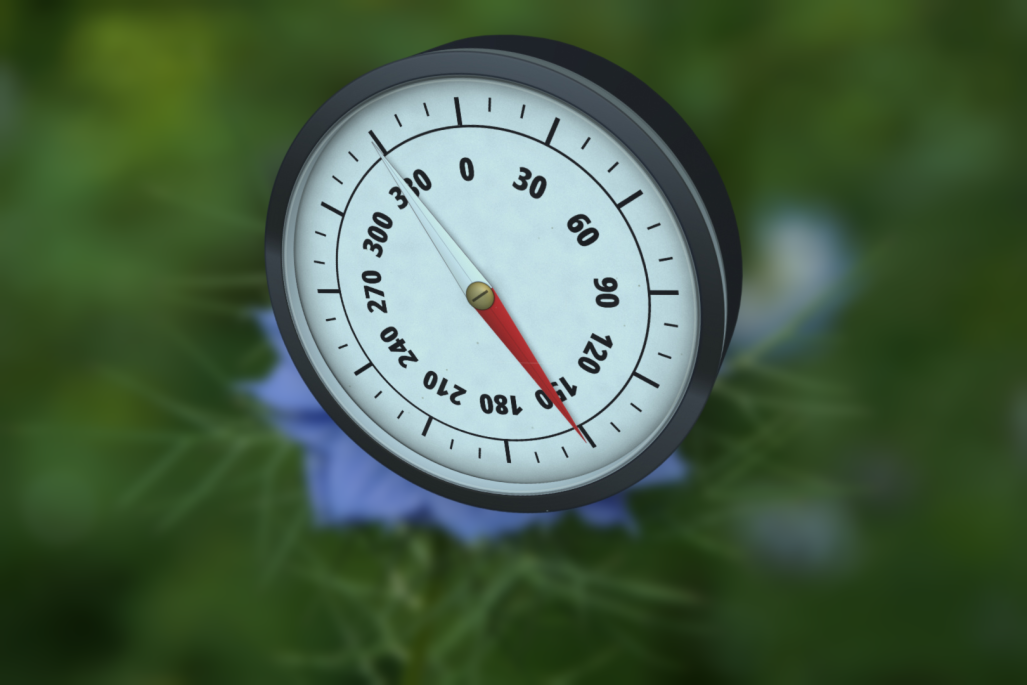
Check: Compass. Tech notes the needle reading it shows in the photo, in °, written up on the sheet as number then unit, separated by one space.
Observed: 150 °
